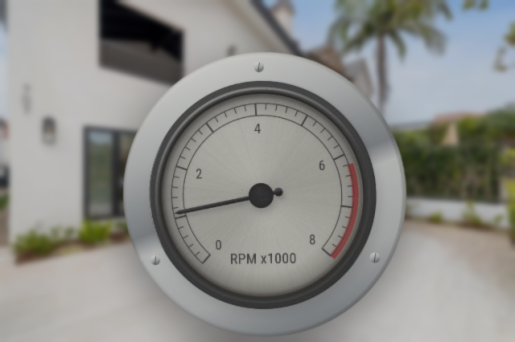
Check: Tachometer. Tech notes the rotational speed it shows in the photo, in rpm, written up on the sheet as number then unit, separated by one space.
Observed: 1100 rpm
